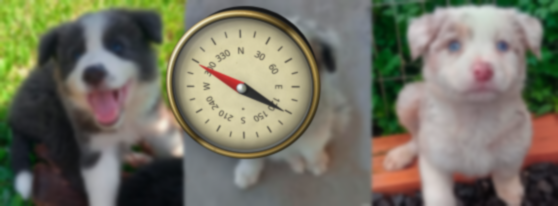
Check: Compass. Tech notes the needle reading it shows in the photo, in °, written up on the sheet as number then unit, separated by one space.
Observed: 300 °
